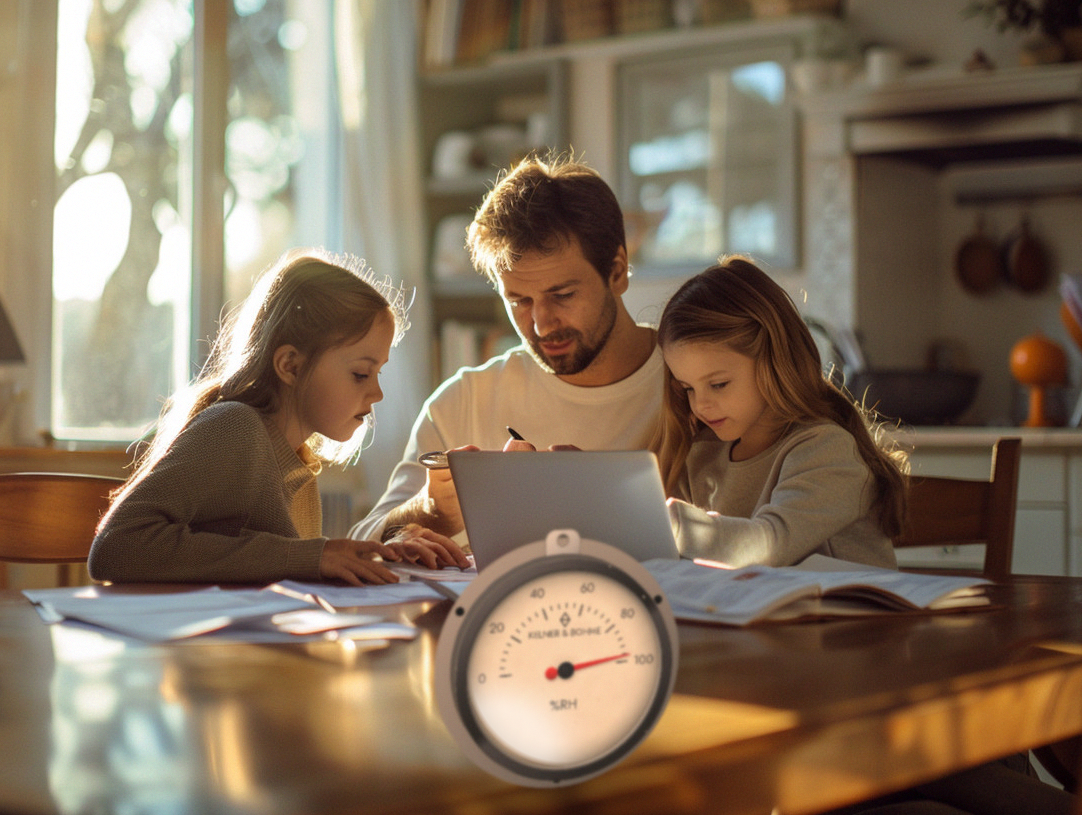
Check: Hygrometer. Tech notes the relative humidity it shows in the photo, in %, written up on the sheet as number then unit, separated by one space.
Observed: 96 %
